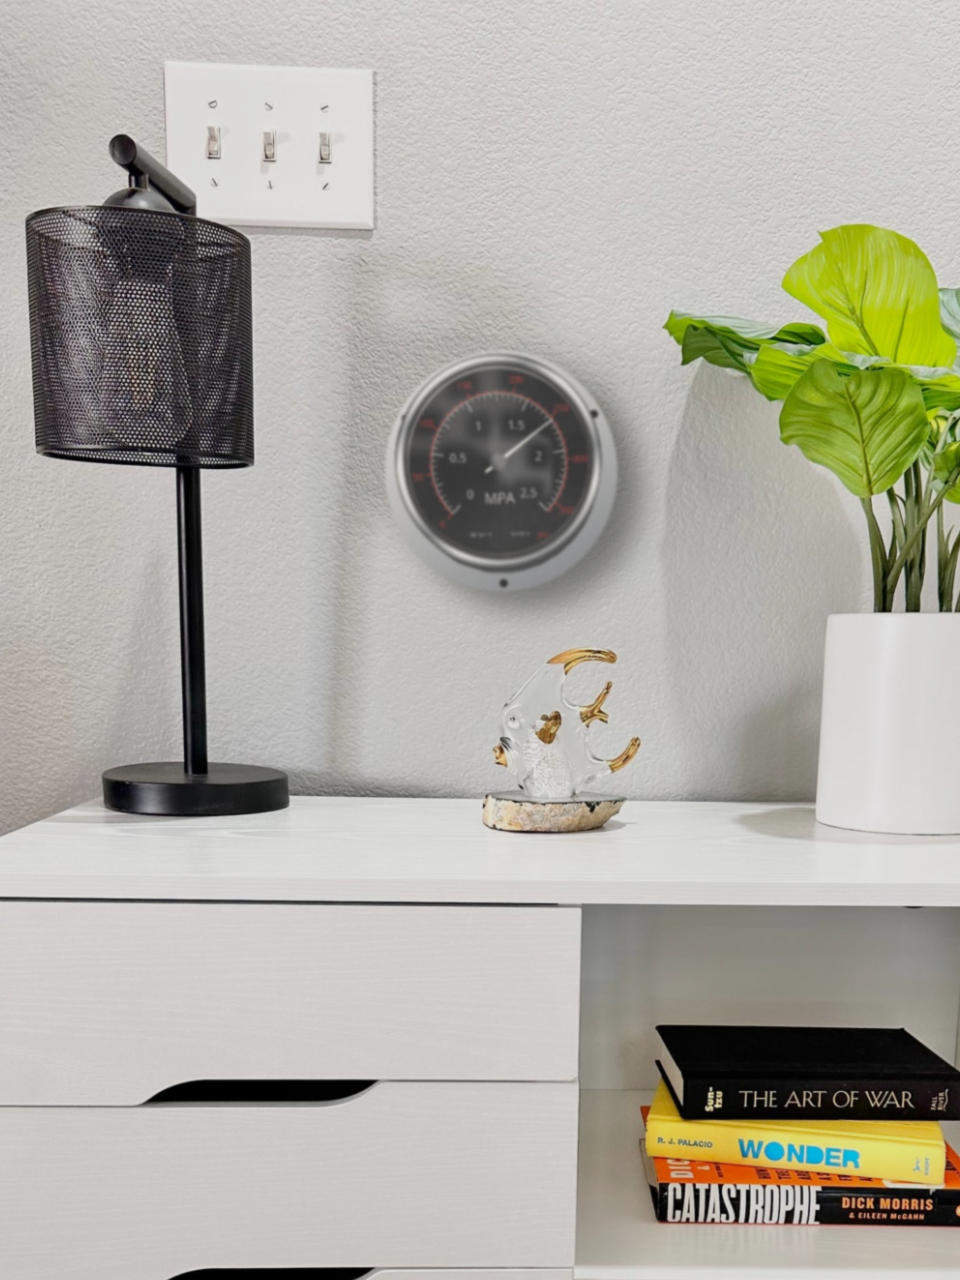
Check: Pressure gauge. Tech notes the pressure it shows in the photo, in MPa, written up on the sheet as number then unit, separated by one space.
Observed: 1.75 MPa
